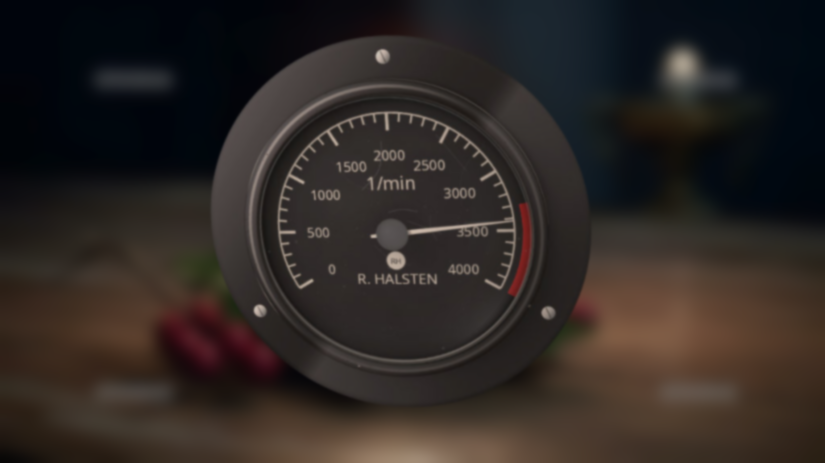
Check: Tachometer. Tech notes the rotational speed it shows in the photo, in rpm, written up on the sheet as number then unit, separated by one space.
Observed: 3400 rpm
